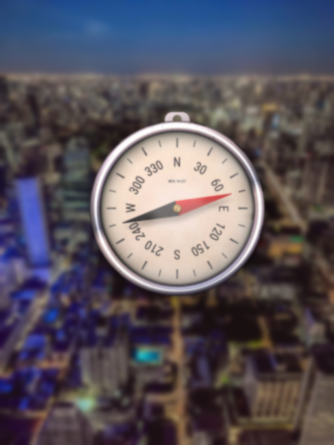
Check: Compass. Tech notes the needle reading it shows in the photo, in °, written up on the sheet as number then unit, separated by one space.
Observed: 75 °
